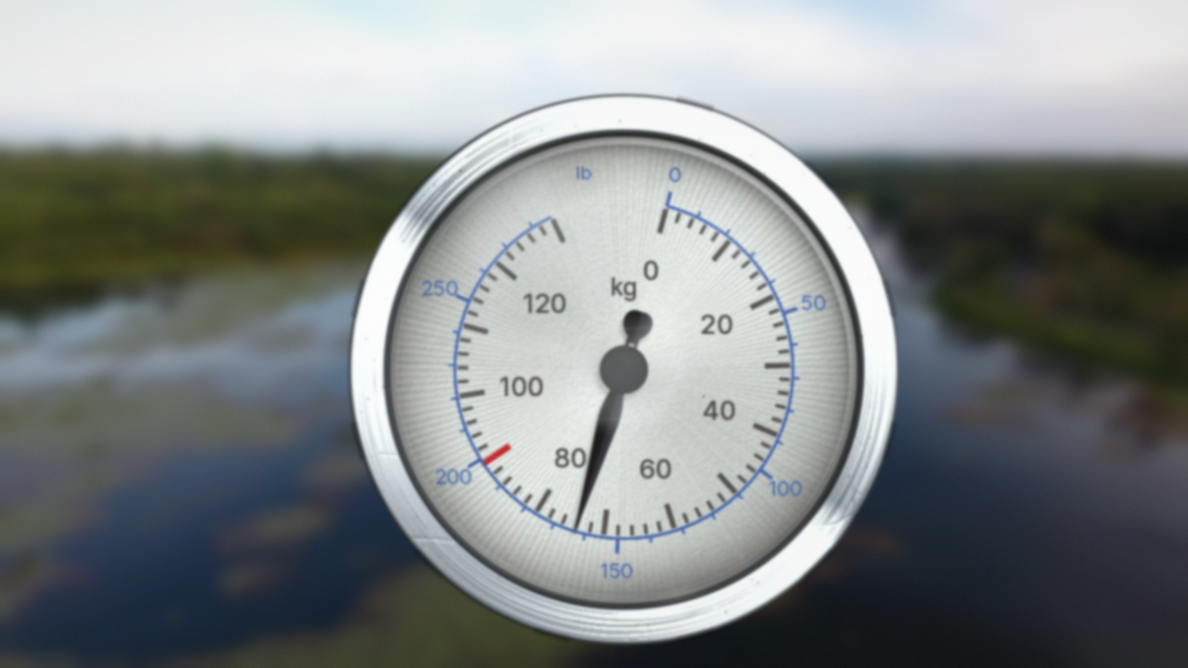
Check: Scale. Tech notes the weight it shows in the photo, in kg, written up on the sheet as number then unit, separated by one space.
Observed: 74 kg
